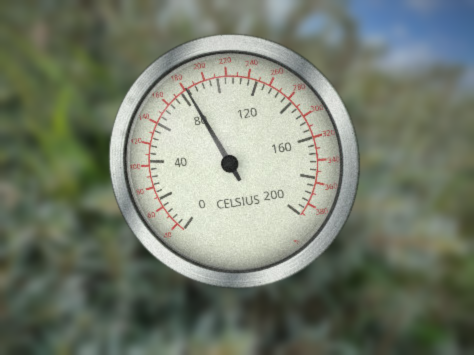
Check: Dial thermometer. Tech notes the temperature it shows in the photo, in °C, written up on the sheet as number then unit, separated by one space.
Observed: 84 °C
